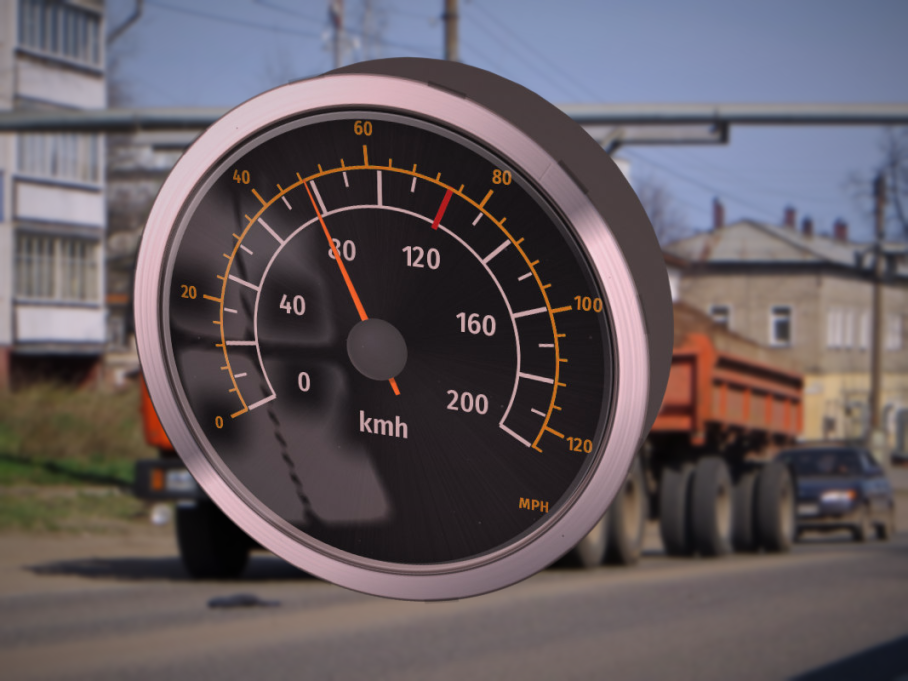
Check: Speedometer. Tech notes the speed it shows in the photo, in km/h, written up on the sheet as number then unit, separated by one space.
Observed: 80 km/h
